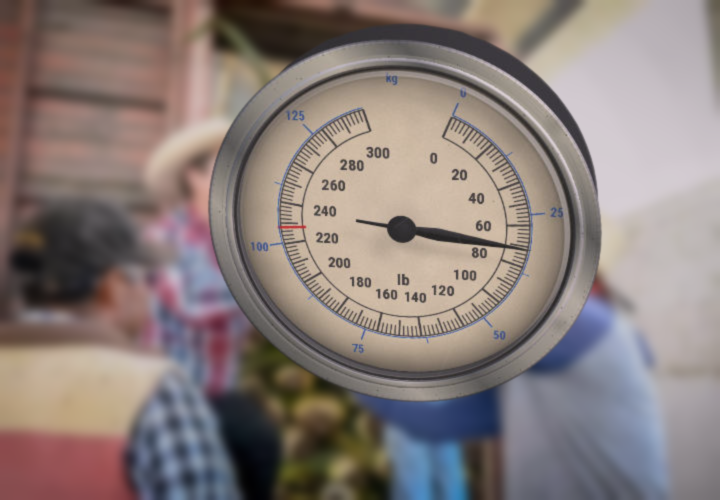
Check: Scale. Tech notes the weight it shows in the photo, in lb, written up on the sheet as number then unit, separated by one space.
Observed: 70 lb
